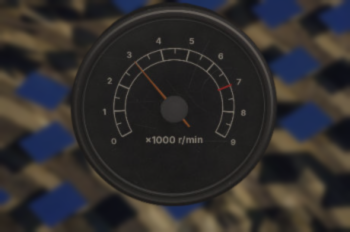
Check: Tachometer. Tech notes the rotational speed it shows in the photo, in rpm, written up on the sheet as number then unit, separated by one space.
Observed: 3000 rpm
